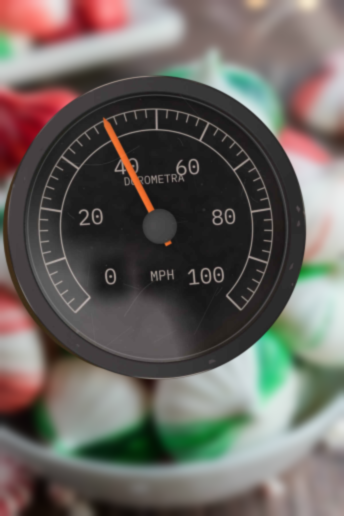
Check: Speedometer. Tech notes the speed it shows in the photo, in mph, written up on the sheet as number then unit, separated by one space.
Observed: 40 mph
